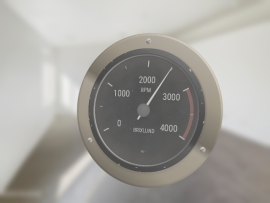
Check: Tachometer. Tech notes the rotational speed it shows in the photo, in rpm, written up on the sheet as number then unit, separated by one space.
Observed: 2500 rpm
